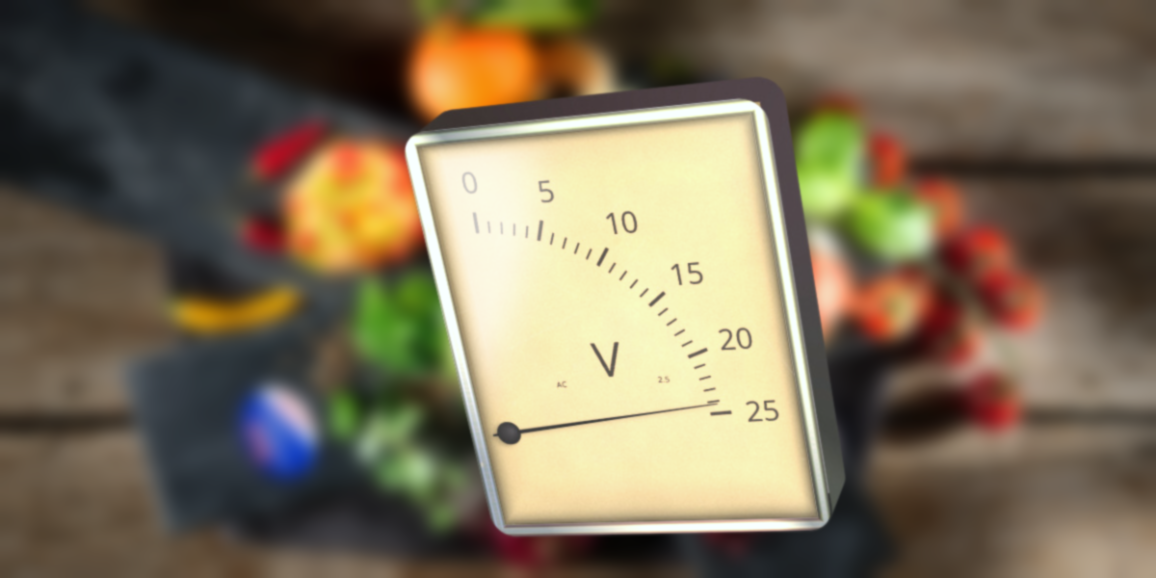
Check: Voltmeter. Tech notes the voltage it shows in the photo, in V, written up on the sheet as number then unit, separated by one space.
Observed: 24 V
